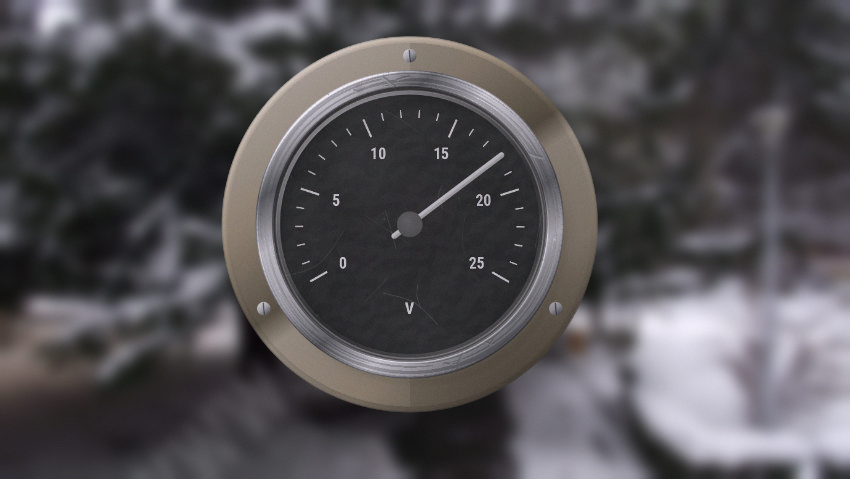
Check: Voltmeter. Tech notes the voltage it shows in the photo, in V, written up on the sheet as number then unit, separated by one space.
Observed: 18 V
